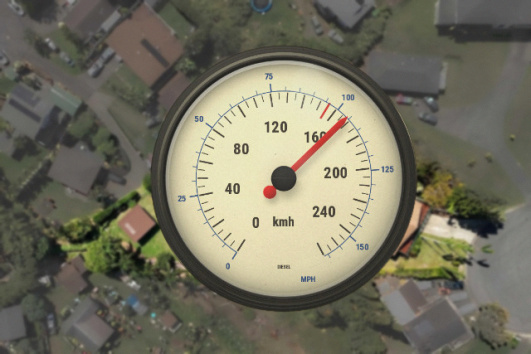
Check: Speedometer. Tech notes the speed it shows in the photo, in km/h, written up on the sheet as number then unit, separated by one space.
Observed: 167.5 km/h
